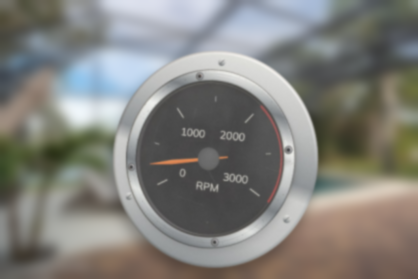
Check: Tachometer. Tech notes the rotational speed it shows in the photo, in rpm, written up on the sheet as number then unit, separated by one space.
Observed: 250 rpm
